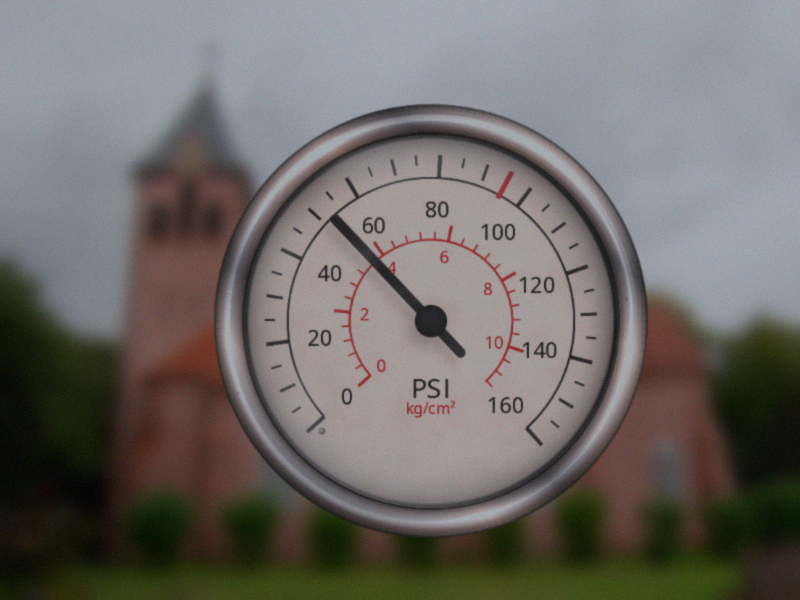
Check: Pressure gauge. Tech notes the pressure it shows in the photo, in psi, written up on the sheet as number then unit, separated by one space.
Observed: 52.5 psi
